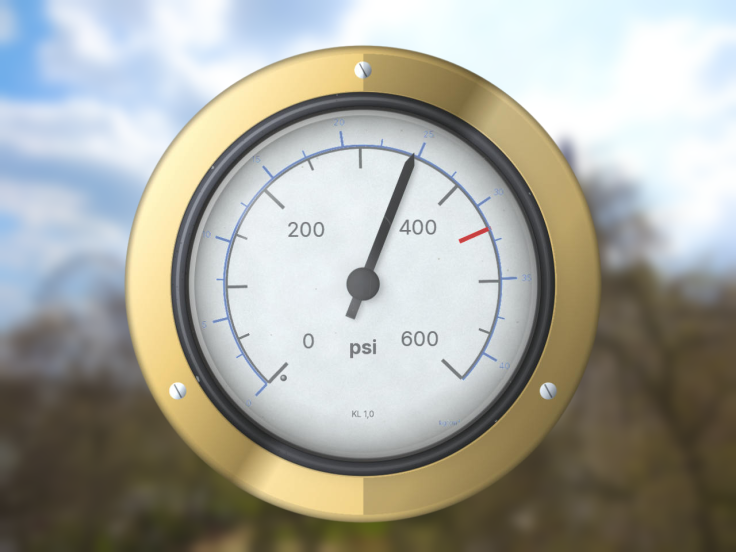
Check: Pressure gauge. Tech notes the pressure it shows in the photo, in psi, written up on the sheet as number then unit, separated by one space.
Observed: 350 psi
